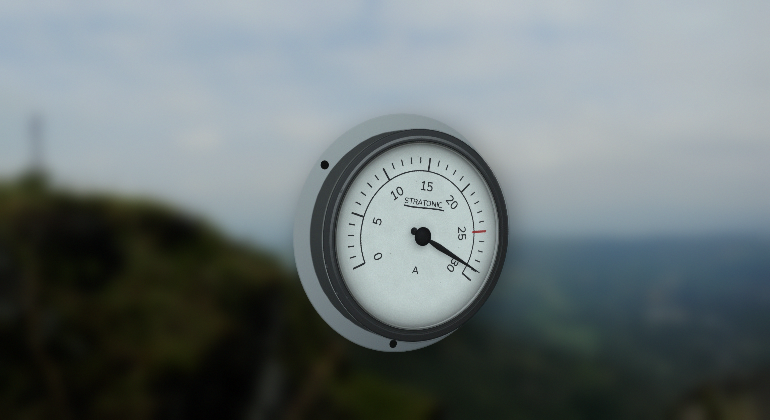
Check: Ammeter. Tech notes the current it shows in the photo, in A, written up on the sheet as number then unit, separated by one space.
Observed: 29 A
